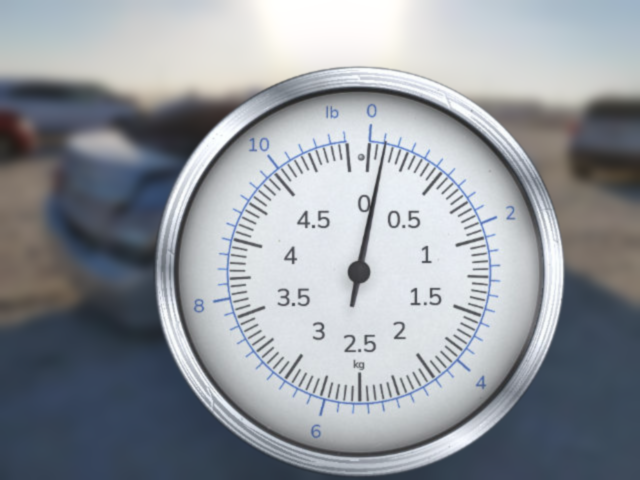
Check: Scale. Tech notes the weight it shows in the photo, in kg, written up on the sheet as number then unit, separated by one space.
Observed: 0.1 kg
